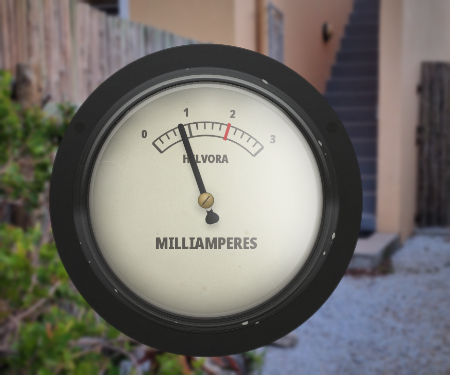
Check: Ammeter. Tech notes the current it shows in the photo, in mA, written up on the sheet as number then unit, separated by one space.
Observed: 0.8 mA
